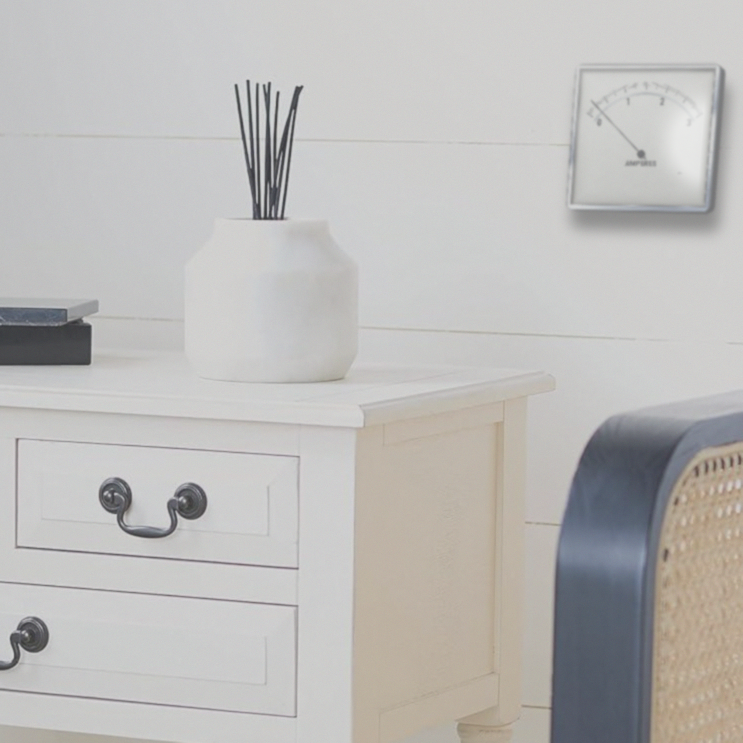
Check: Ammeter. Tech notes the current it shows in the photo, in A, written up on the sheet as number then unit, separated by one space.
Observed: 0.25 A
